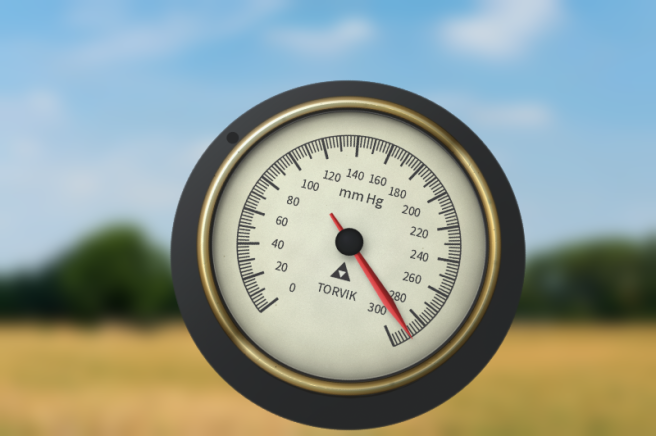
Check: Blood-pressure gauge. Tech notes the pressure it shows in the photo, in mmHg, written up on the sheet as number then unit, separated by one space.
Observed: 290 mmHg
